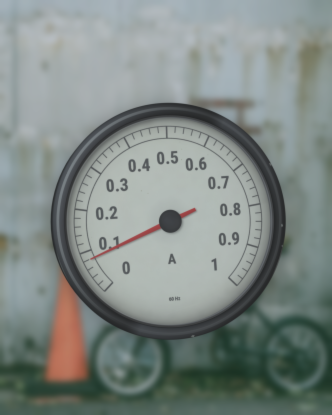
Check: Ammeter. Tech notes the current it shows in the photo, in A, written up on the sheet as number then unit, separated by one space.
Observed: 0.08 A
